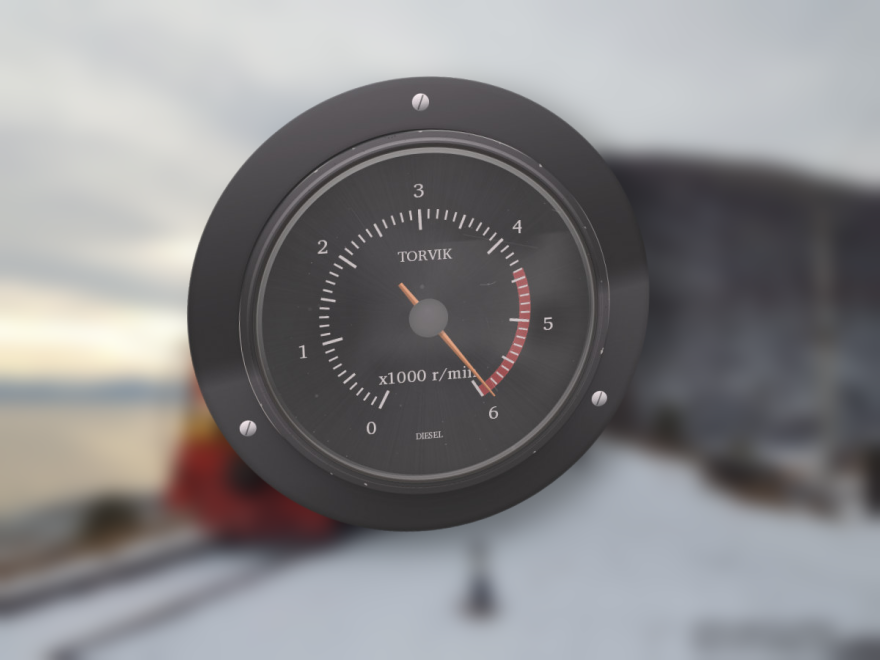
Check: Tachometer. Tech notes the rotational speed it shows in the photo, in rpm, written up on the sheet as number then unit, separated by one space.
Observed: 5900 rpm
